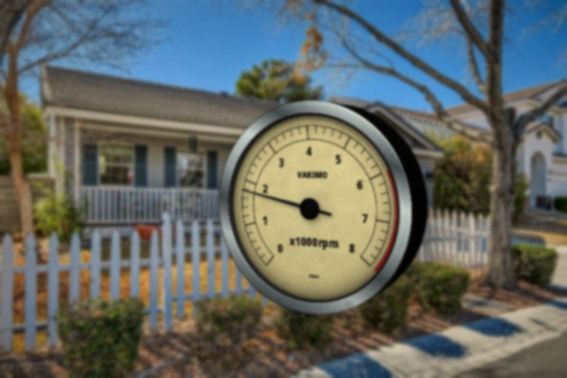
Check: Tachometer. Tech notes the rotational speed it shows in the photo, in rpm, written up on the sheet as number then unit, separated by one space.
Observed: 1800 rpm
